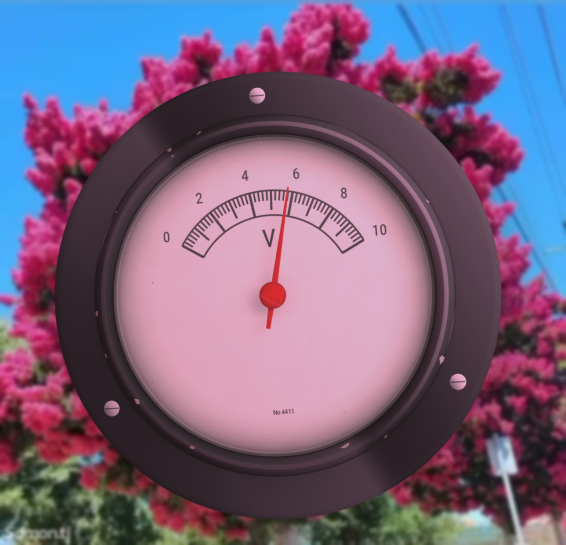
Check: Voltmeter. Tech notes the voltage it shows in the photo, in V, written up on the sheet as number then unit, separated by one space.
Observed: 5.8 V
